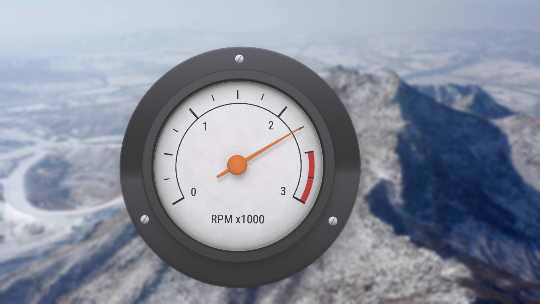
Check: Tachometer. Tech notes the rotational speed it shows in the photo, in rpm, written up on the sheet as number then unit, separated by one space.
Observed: 2250 rpm
